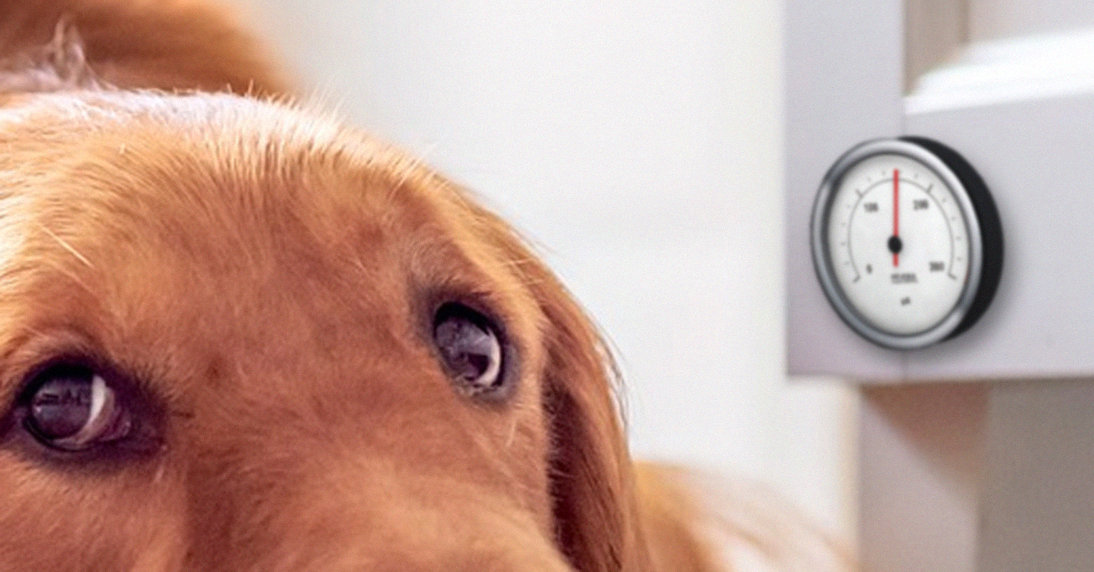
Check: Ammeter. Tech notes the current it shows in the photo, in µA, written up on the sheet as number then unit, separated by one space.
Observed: 160 µA
